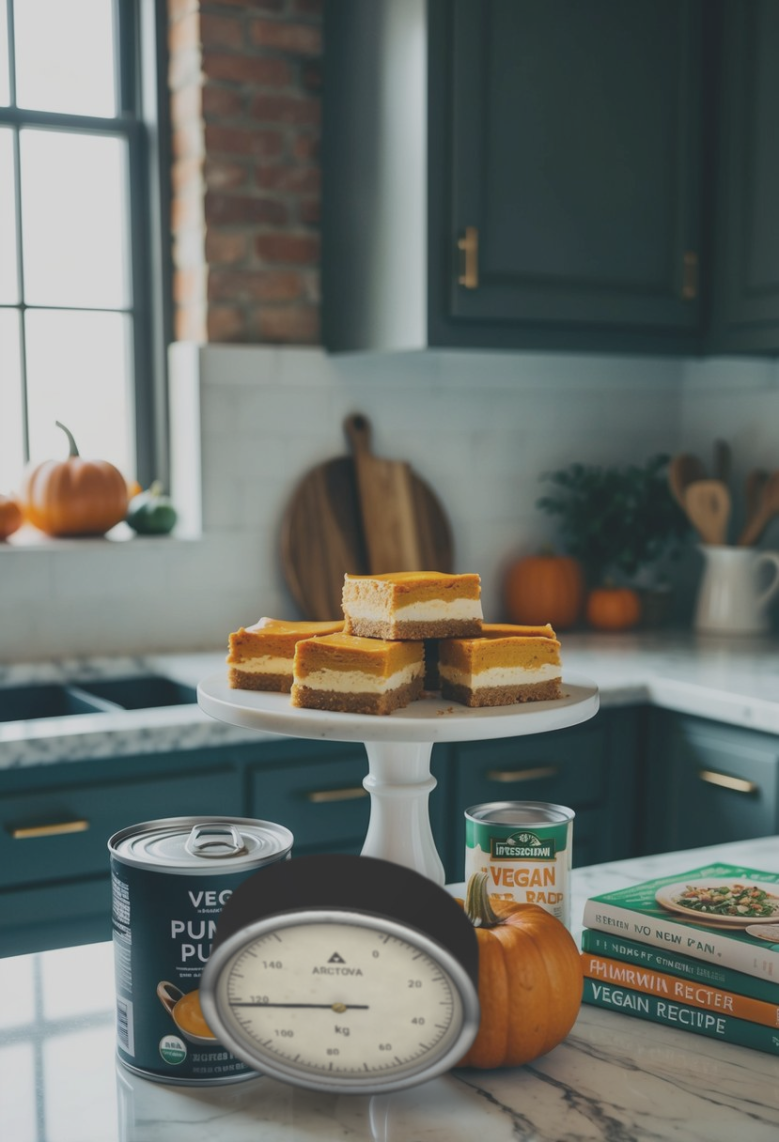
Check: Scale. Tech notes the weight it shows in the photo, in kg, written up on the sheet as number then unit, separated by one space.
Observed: 120 kg
